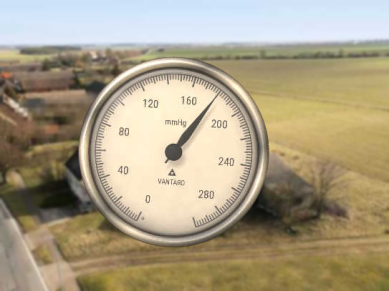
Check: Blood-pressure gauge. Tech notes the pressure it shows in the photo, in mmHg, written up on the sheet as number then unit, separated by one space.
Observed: 180 mmHg
